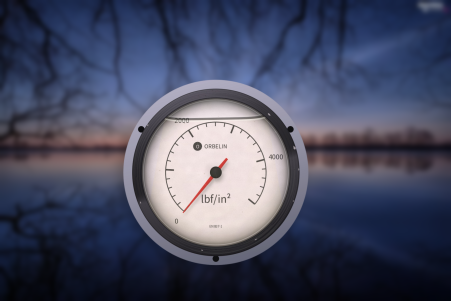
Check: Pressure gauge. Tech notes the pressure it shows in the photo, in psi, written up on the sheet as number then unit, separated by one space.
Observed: 0 psi
